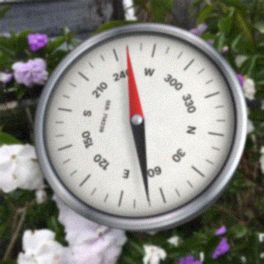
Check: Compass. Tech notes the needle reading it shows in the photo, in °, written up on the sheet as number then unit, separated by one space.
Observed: 250 °
